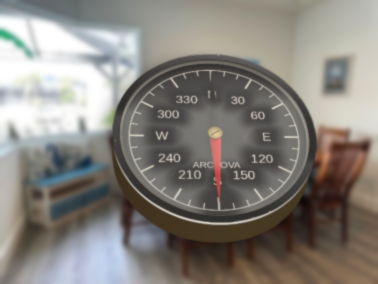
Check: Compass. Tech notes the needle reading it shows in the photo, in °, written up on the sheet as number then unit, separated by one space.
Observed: 180 °
